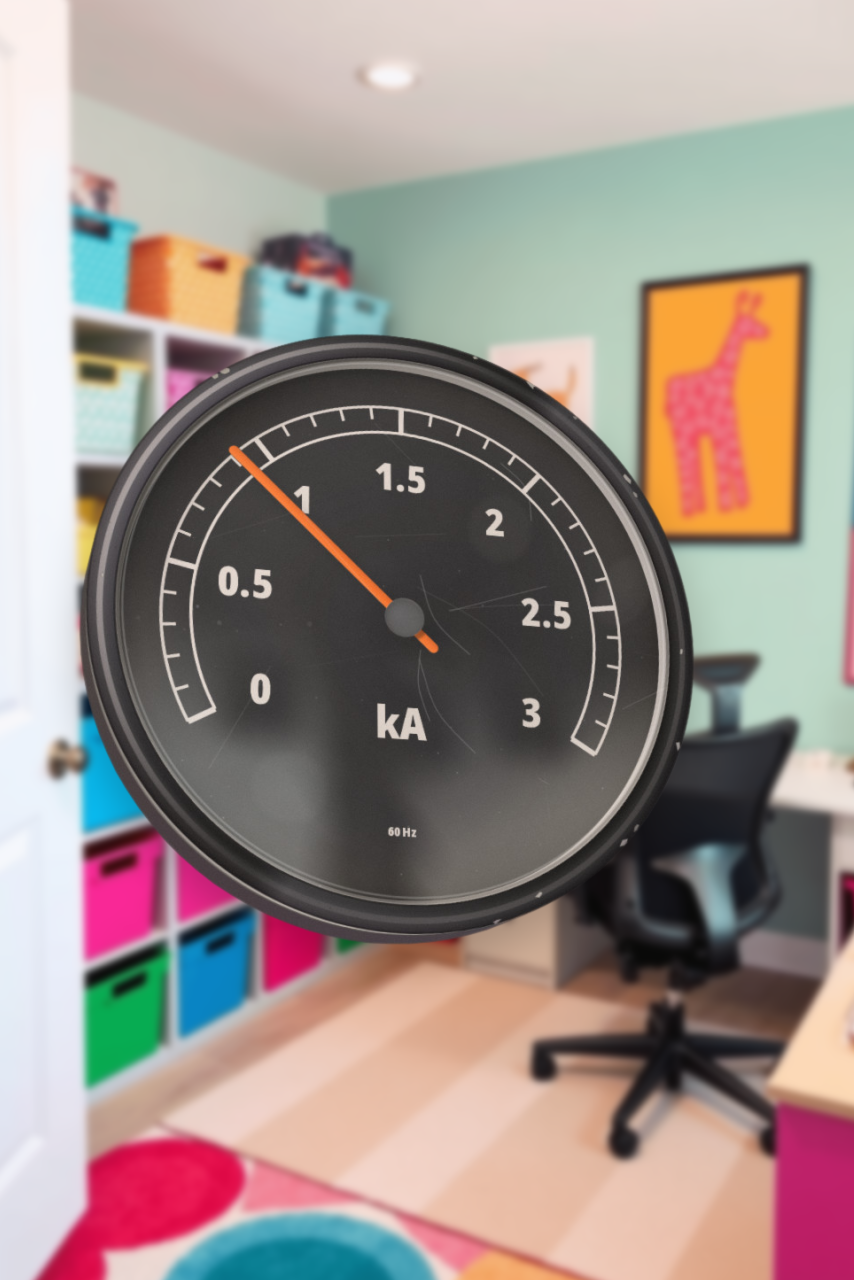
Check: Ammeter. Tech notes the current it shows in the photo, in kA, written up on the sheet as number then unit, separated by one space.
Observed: 0.9 kA
